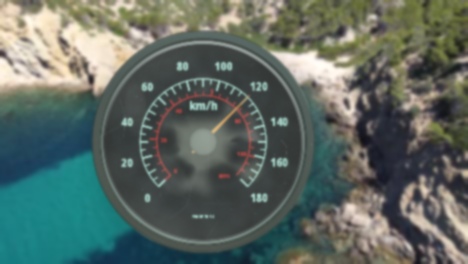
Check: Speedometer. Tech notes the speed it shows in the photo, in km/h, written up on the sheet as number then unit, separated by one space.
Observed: 120 km/h
